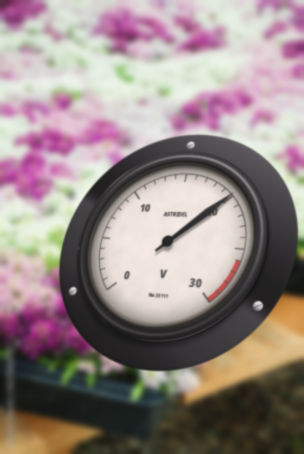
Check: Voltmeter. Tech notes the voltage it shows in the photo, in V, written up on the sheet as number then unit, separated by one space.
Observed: 20 V
